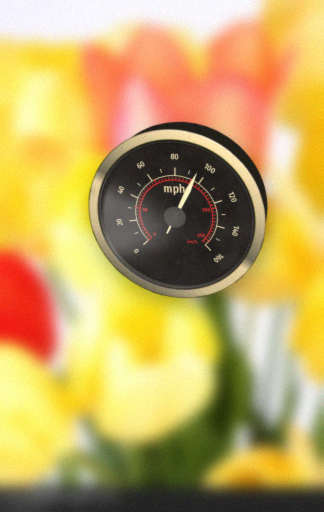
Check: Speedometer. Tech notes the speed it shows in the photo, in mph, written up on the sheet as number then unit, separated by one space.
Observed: 95 mph
